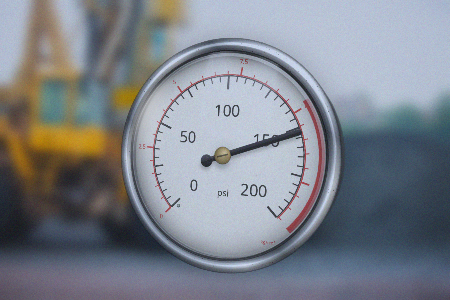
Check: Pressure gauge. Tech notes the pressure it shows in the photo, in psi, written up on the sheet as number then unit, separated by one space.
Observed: 152.5 psi
